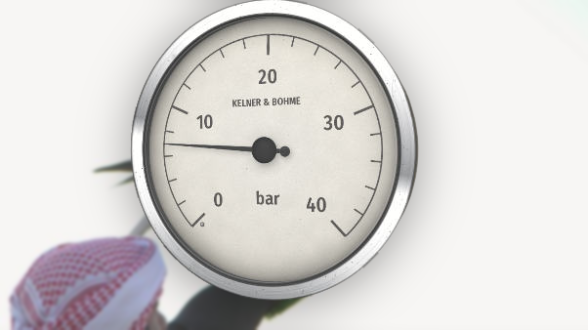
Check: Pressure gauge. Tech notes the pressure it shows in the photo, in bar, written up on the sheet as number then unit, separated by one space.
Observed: 7 bar
